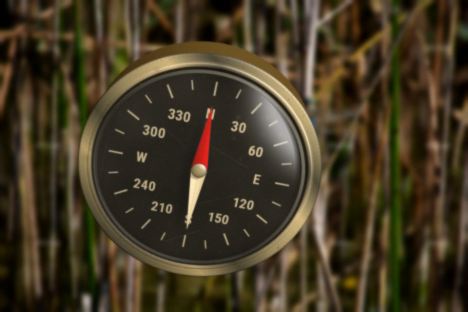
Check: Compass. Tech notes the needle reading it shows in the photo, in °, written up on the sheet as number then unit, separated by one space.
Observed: 0 °
